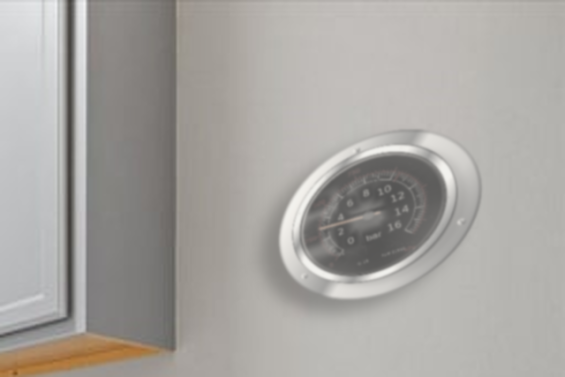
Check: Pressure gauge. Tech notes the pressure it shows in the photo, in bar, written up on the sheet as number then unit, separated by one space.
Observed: 3 bar
